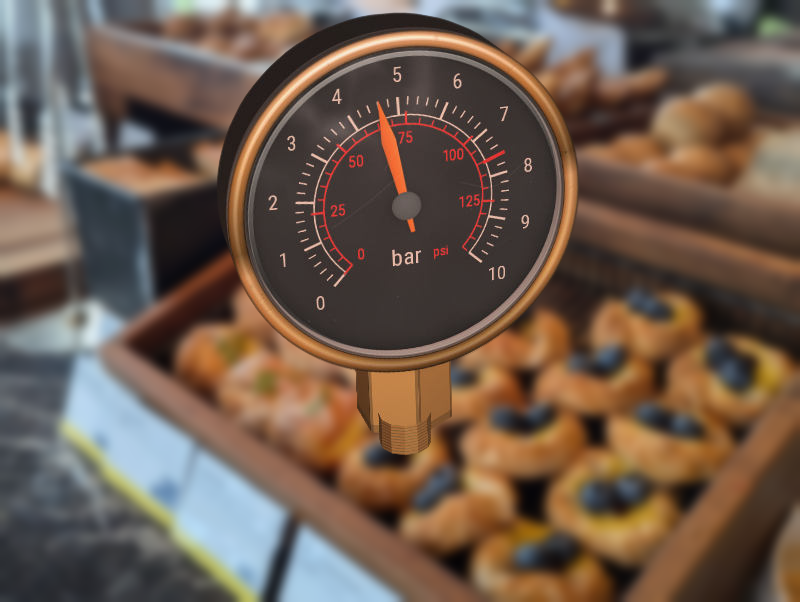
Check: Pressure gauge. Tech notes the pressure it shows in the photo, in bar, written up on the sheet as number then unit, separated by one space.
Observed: 4.6 bar
